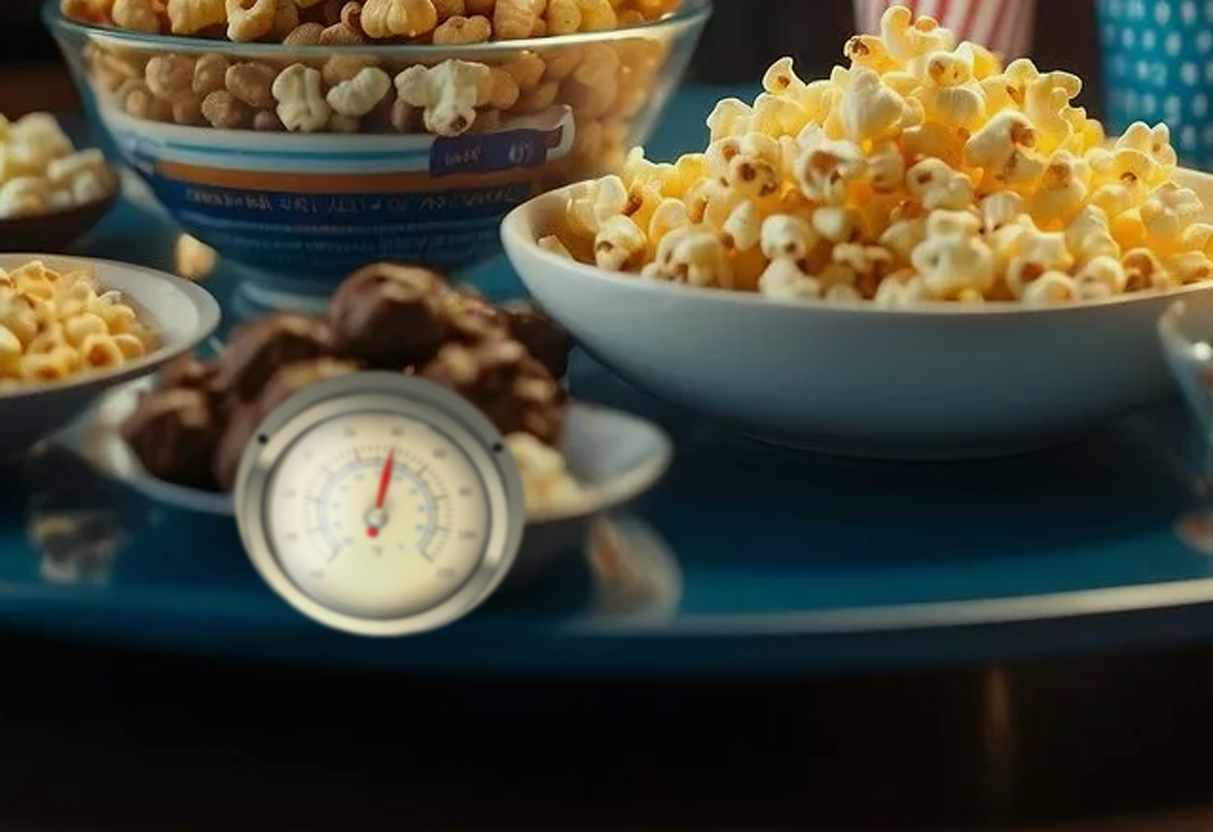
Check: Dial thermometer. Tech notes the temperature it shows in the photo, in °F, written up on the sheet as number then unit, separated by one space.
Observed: 40 °F
